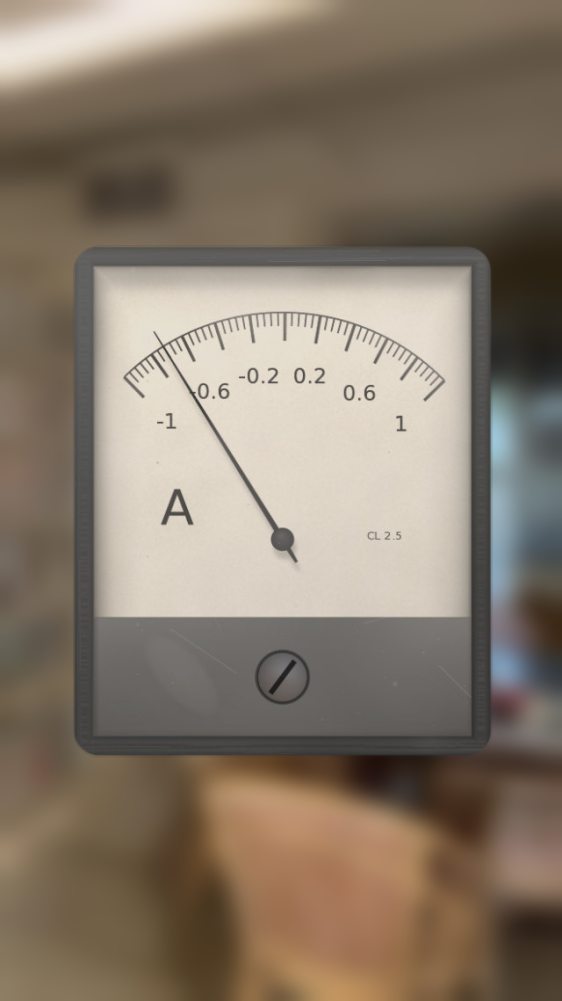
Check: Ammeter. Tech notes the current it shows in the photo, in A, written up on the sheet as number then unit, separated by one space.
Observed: -0.72 A
